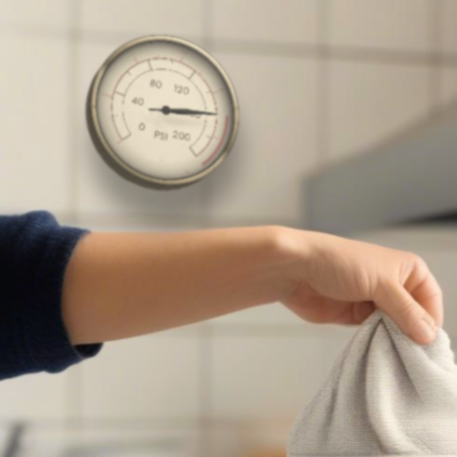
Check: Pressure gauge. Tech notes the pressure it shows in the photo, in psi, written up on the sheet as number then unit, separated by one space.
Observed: 160 psi
